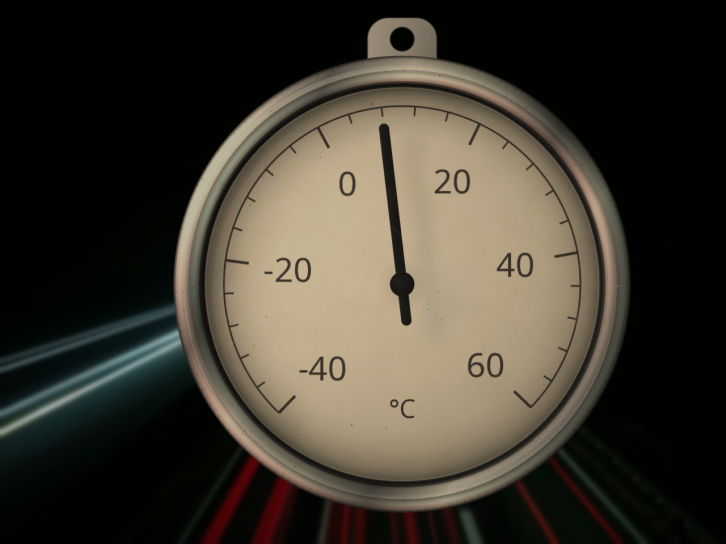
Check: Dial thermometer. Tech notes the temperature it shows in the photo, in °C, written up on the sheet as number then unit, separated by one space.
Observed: 8 °C
